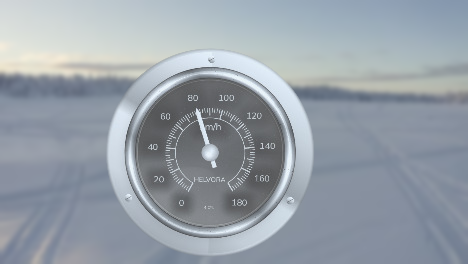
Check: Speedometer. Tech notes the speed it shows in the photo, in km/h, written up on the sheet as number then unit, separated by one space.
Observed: 80 km/h
